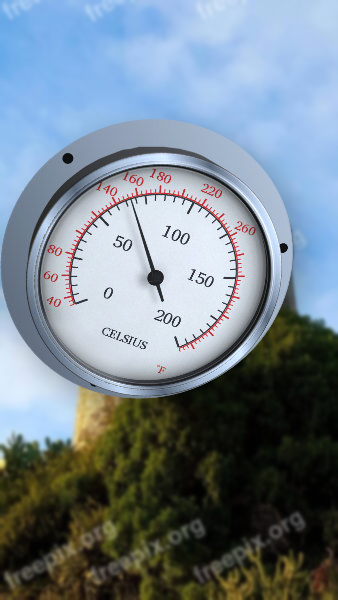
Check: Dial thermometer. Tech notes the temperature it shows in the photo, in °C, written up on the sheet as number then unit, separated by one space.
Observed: 67.5 °C
